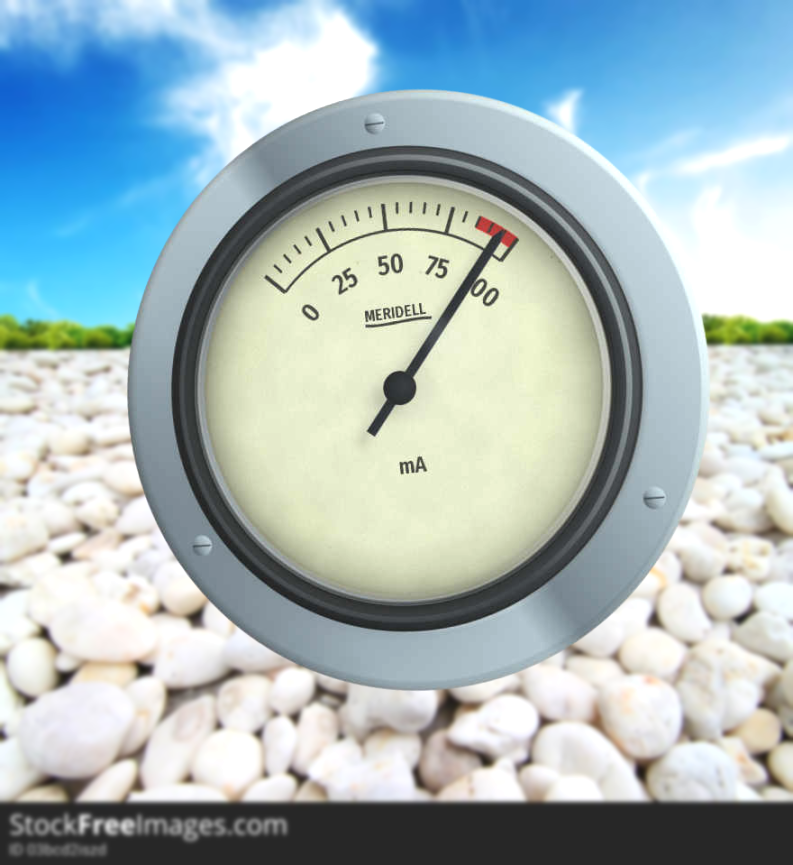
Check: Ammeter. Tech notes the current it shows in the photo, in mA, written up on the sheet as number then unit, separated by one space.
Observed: 95 mA
